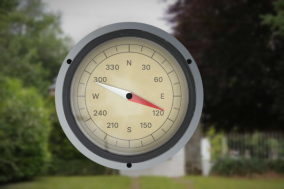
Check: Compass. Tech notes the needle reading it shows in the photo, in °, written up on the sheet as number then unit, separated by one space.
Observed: 112.5 °
